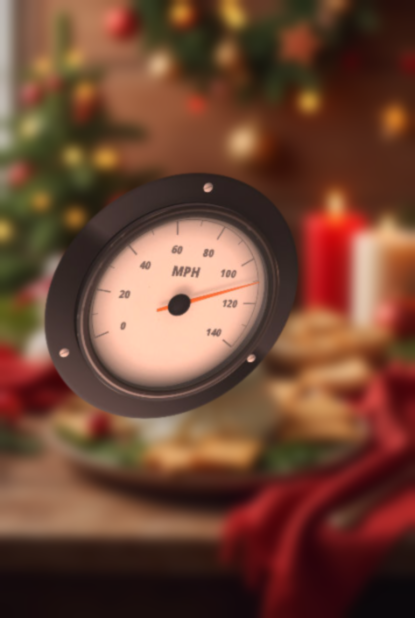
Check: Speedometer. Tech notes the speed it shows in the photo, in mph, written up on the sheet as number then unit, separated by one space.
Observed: 110 mph
